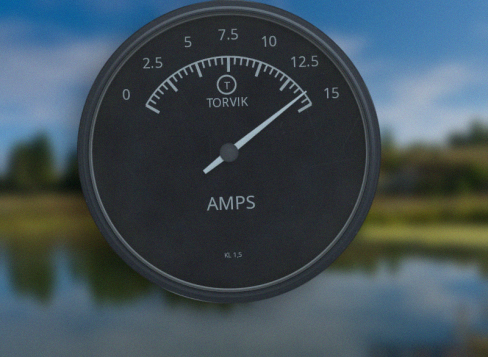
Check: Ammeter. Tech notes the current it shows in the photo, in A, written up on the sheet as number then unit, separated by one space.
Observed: 14 A
